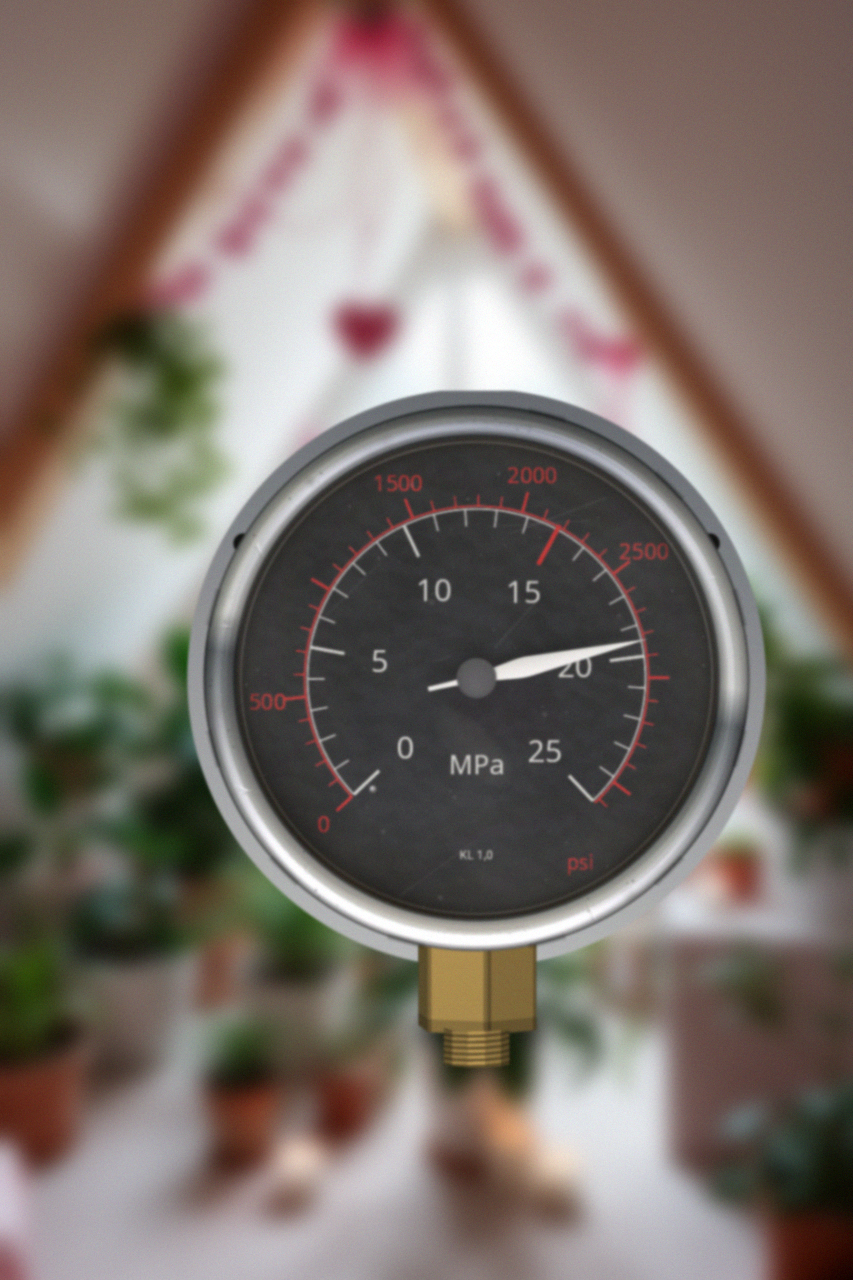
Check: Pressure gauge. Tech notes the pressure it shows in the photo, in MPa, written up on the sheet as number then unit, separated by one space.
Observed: 19.5 MPa
